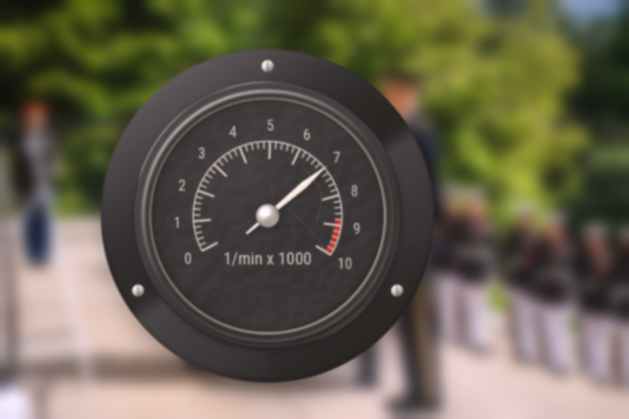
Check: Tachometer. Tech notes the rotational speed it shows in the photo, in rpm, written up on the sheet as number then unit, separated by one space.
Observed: 7000 rpm
